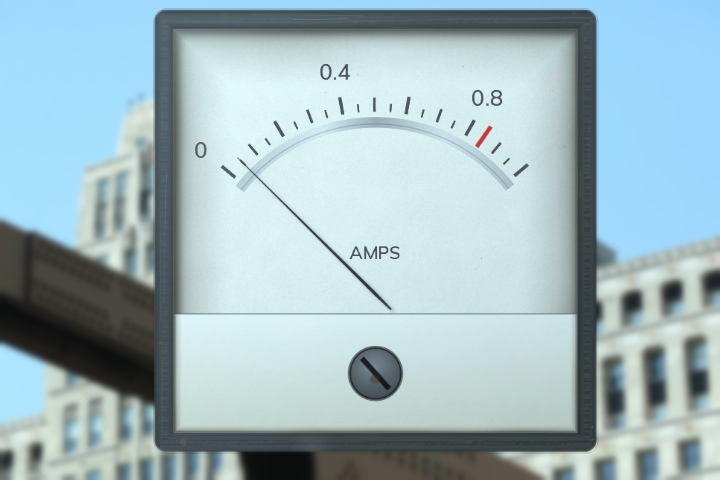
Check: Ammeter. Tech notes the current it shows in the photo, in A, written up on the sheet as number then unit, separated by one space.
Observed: 0.05 A
